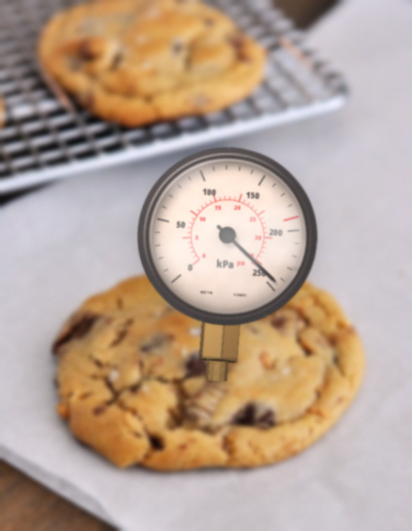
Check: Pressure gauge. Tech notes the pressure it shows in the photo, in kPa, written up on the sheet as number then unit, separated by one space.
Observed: 245 kPa
